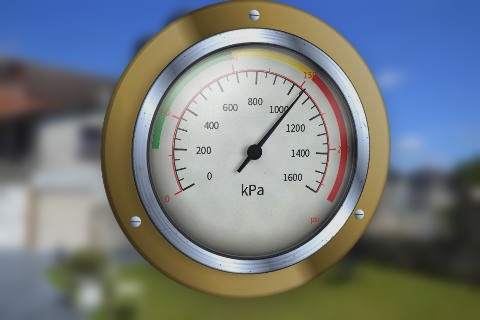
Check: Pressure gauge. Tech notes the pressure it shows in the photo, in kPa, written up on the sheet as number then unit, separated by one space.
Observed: 1050 kPa
